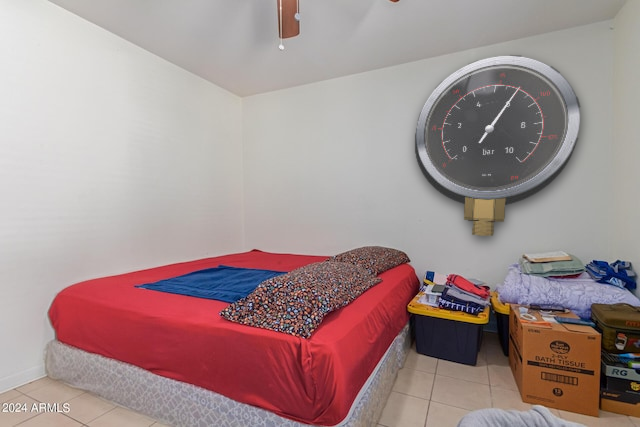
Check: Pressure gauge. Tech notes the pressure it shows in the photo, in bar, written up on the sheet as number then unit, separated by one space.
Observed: 6 bar
